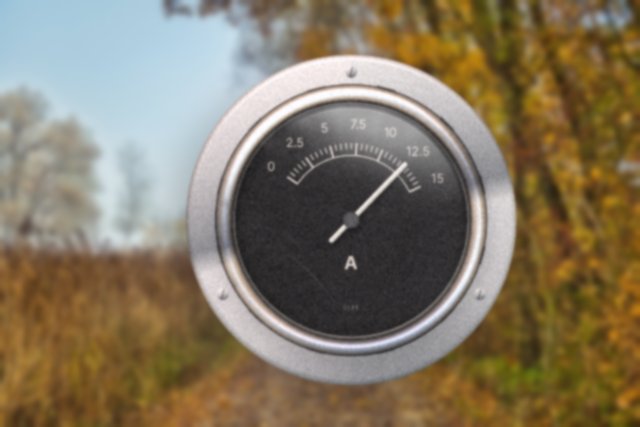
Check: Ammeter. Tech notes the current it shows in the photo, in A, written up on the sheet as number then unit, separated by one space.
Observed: 12.5 A
